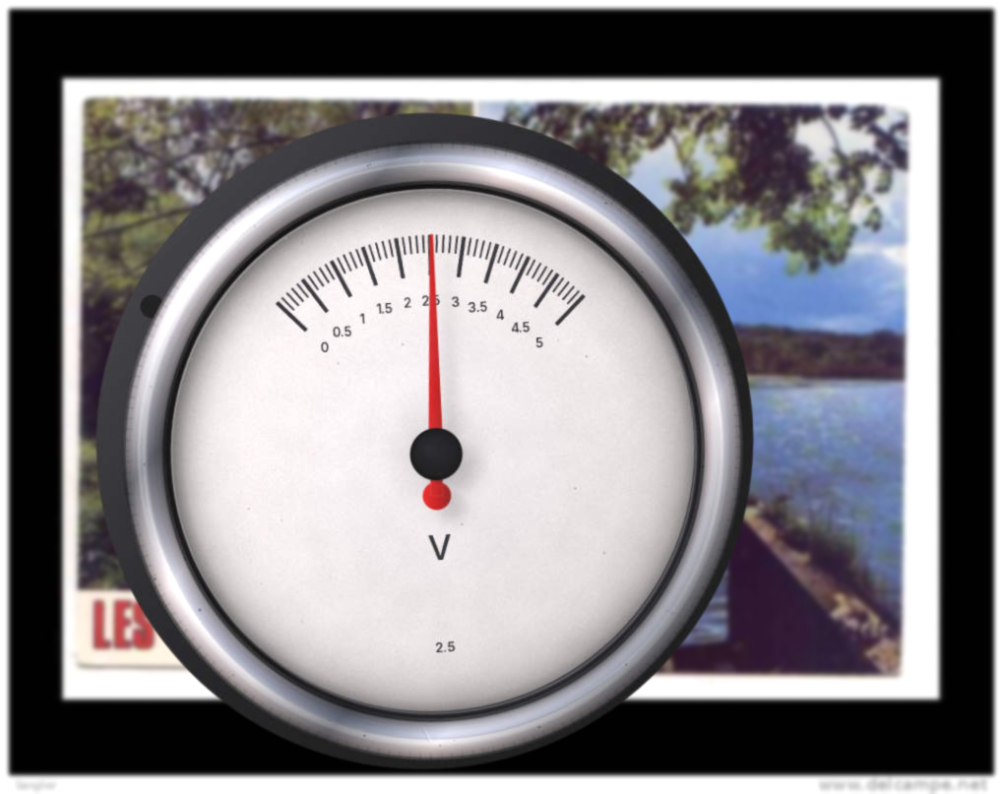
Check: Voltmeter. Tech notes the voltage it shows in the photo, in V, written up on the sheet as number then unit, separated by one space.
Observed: 2.5 V
